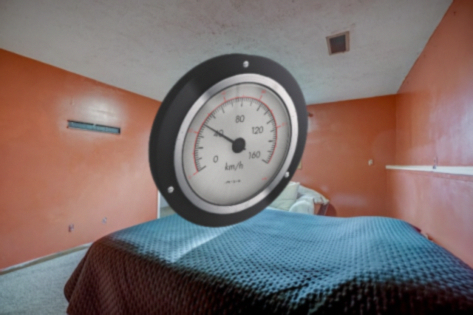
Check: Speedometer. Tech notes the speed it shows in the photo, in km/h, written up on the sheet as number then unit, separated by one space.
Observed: 40 km/h
